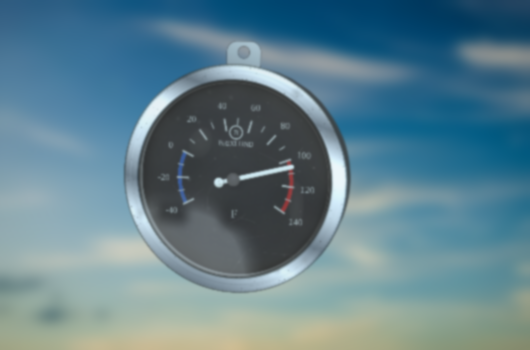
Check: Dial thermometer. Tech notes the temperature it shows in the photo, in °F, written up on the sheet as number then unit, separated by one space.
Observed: 105 °F
